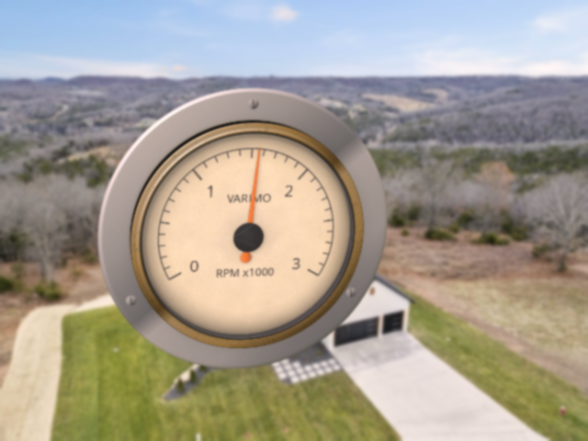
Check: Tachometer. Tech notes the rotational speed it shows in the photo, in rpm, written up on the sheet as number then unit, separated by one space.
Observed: 1550 rpm
